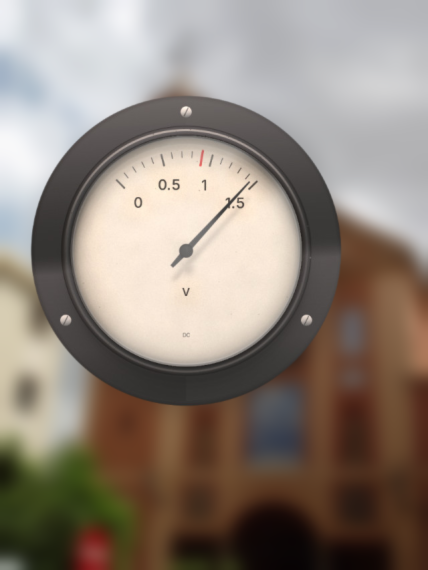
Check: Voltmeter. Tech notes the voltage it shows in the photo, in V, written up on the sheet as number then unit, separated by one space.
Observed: 1.45 V
